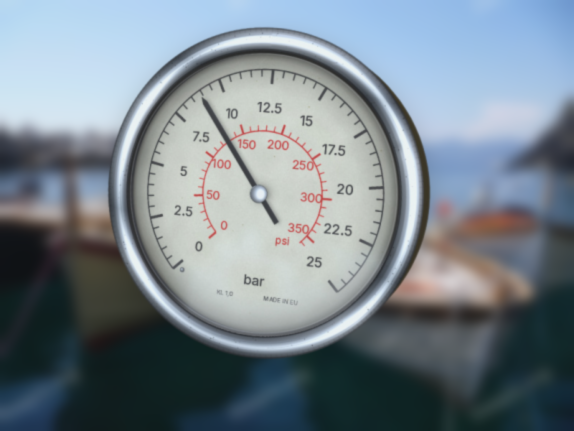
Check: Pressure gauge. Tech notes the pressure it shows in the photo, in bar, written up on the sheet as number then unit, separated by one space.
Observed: 9 bar
